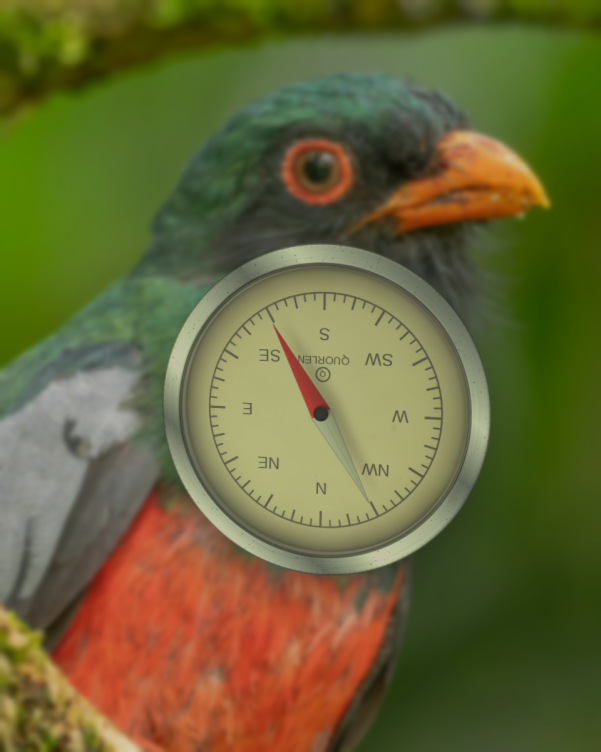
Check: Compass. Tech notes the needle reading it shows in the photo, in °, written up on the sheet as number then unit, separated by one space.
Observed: 150 °
